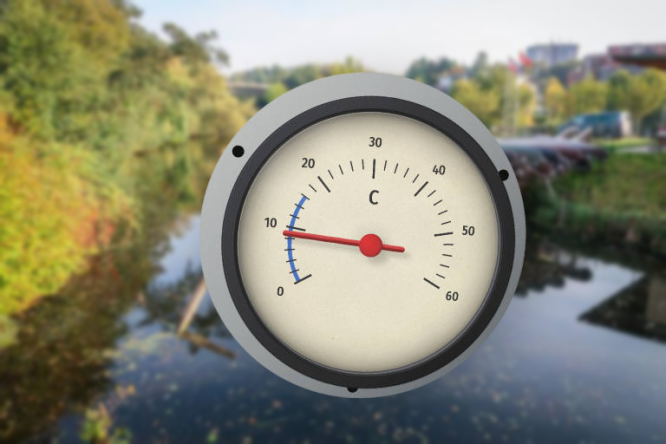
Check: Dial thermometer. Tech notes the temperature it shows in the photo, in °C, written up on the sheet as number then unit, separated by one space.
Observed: 9 °C
